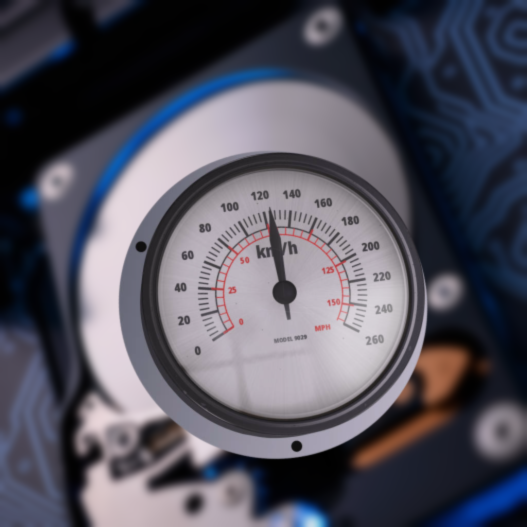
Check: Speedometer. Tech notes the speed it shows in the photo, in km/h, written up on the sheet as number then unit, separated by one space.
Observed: 124 km/h
